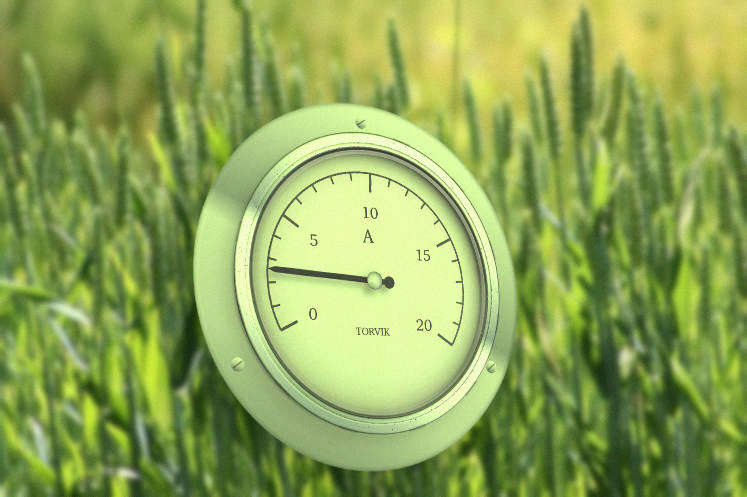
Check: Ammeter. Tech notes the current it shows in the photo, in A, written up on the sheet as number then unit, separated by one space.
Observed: 2.5 A
